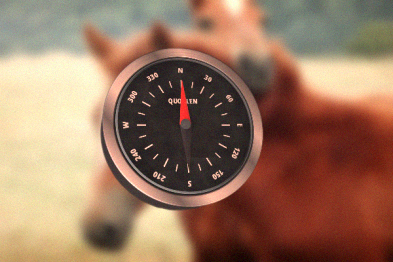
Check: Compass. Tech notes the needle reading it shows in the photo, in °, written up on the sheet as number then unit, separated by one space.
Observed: 0 °
